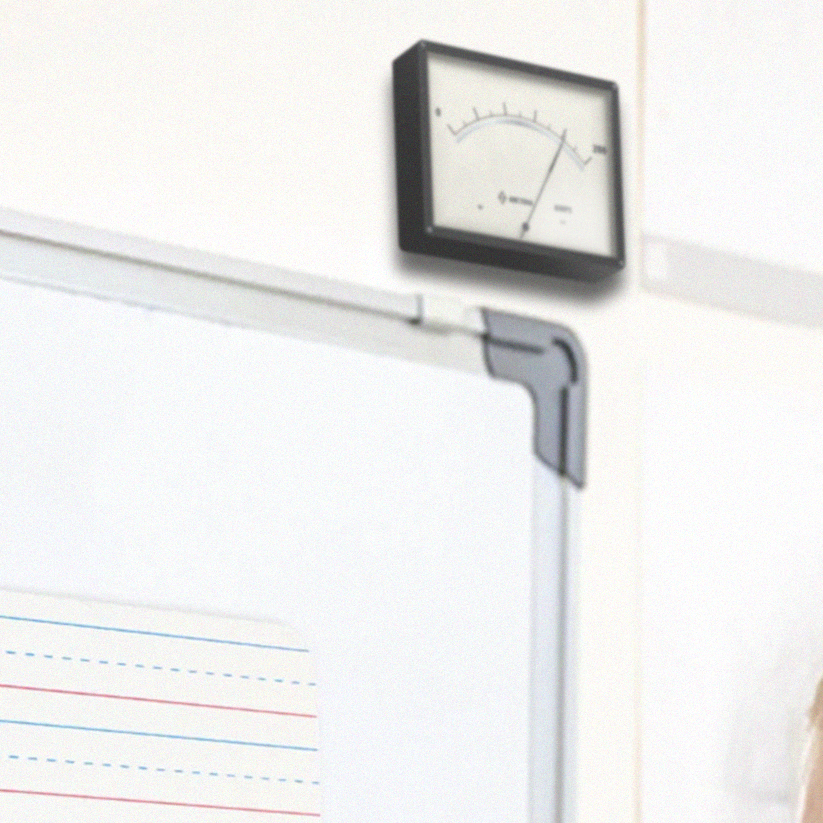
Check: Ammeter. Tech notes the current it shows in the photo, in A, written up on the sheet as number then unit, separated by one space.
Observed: 160 A
